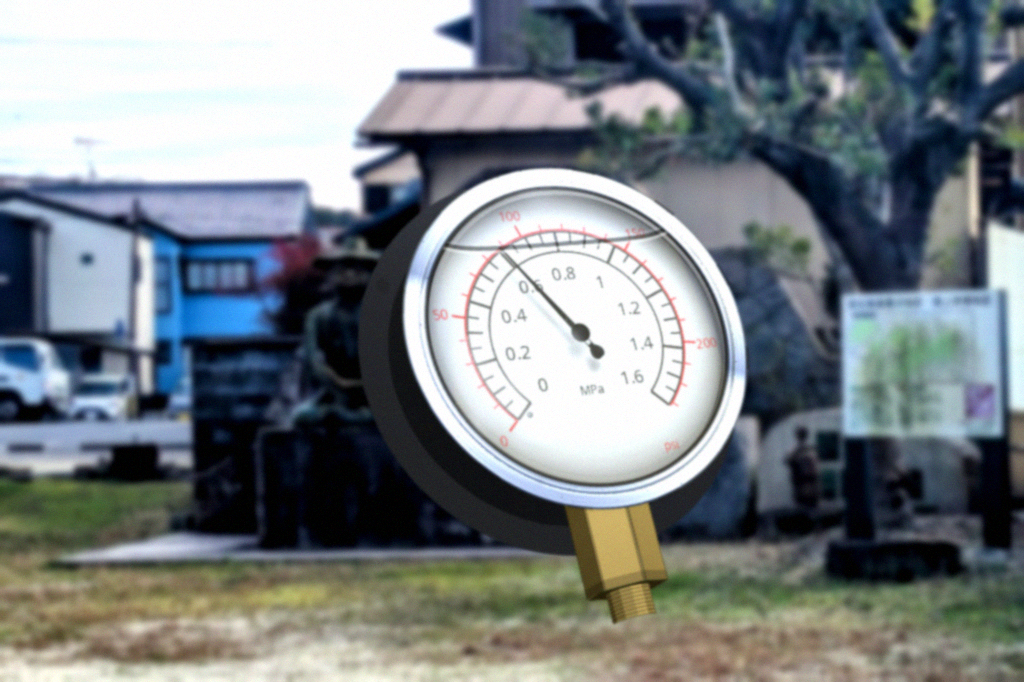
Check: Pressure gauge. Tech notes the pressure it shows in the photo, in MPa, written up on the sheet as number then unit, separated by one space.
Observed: 0.6 MPa
